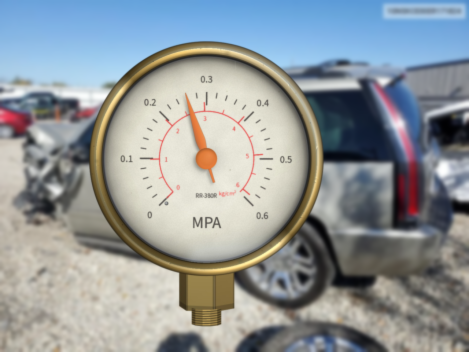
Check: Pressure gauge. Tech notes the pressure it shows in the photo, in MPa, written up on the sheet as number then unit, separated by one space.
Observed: 0.26 MPa
